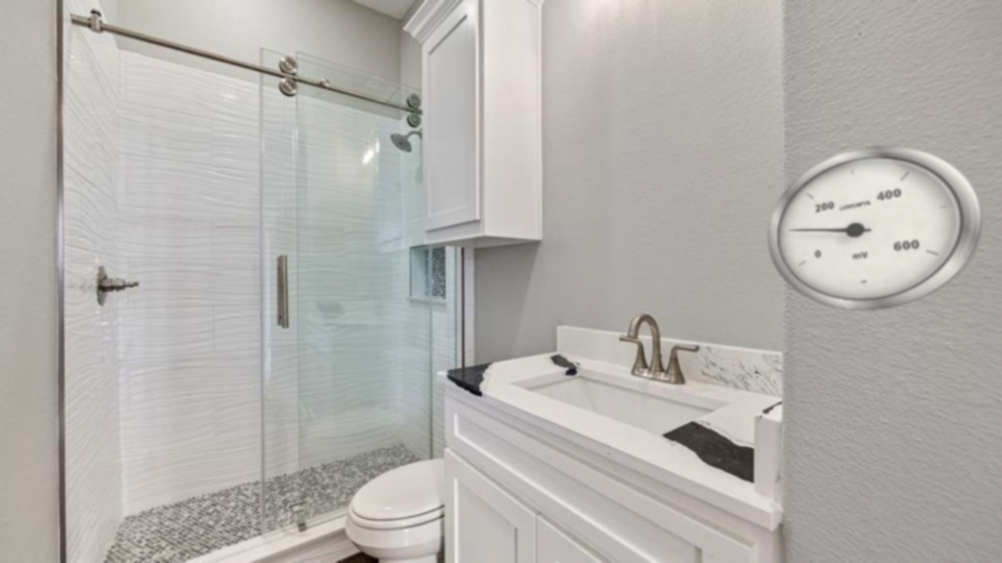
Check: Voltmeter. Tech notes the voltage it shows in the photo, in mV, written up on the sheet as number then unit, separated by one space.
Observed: 100 mV
